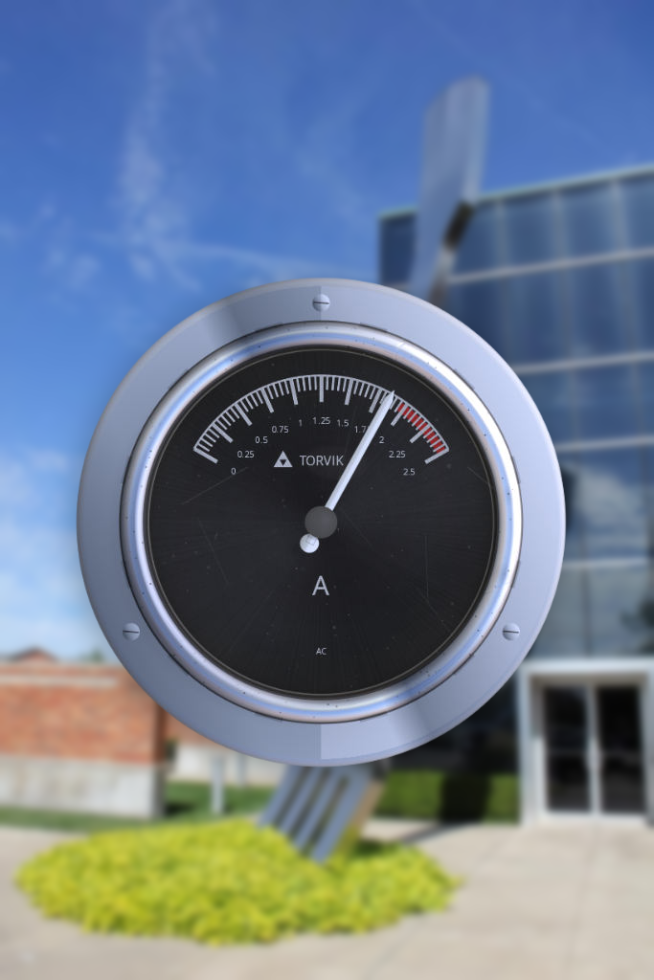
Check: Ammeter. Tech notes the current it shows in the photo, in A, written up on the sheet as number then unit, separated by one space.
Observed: 1.85 A
